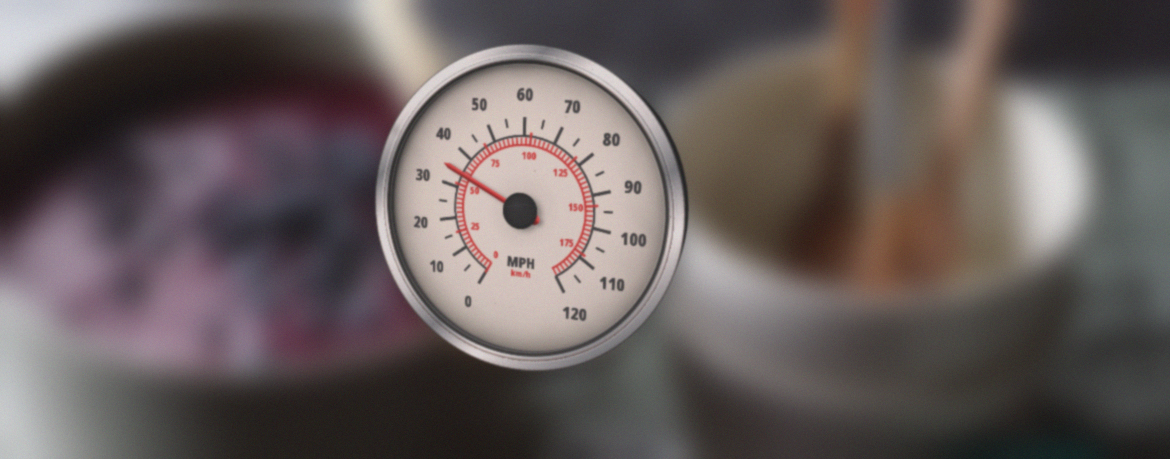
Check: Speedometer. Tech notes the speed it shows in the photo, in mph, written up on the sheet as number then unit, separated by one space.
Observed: 35 mph
